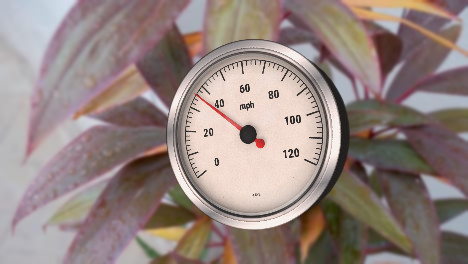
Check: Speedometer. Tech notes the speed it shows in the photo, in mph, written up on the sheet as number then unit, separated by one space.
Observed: 36 mph
